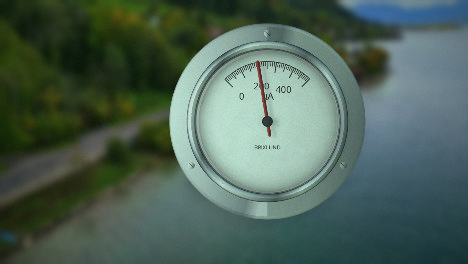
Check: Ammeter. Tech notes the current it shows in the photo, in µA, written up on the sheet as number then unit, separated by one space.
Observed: 200 µA
